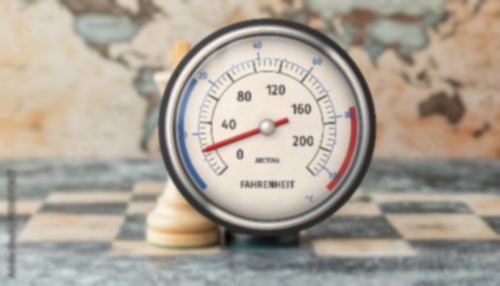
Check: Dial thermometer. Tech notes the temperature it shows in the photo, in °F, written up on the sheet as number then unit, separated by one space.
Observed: 20 °F
